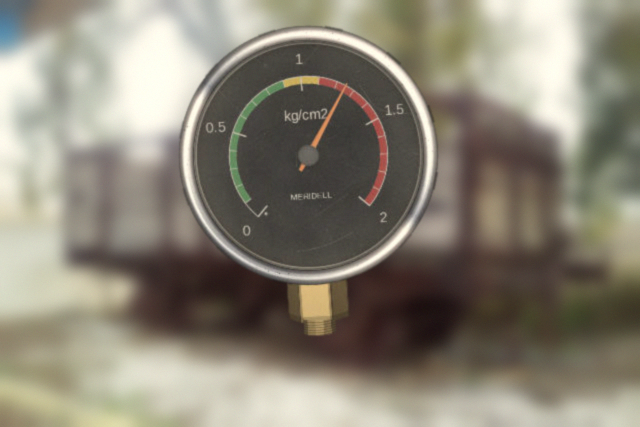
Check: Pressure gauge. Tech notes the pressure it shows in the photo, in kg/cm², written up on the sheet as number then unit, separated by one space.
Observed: 1.25 kg/cm²
